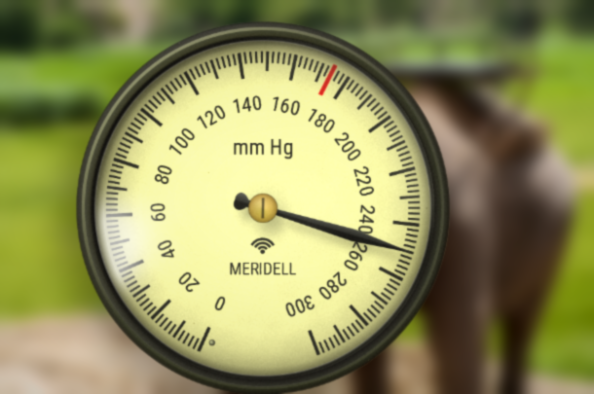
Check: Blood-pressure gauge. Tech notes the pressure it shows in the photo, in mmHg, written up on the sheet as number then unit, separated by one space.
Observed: 250 mmHg
